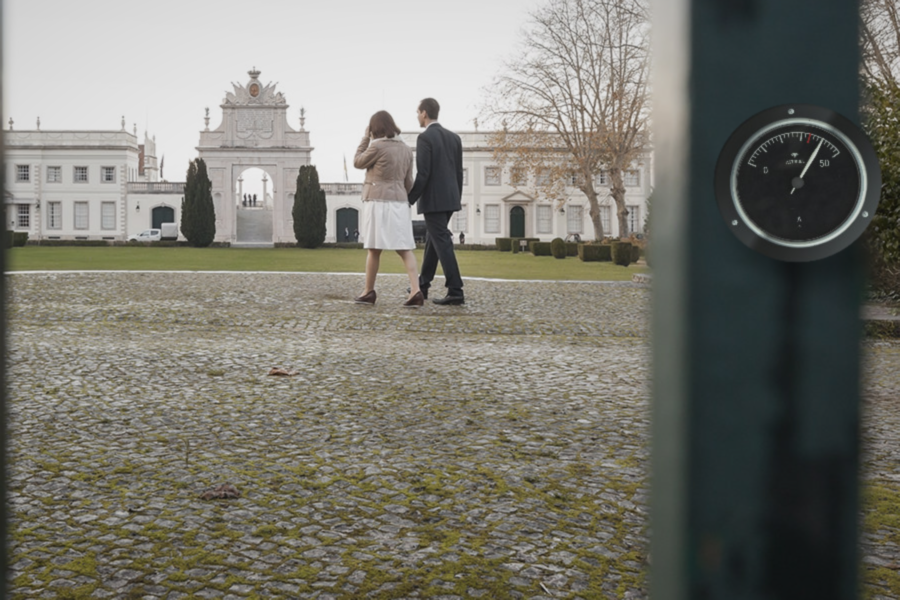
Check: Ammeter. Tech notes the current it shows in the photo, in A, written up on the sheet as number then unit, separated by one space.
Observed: 40 A
